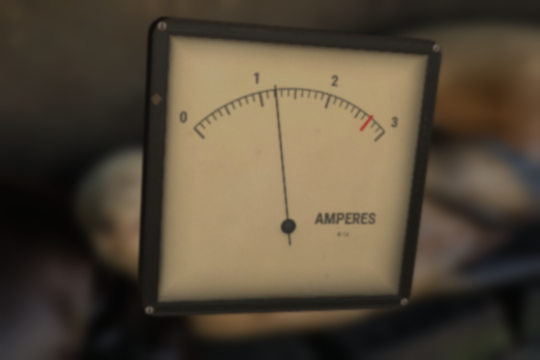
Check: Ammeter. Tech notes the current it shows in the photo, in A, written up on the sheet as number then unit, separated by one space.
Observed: 1.2 A
